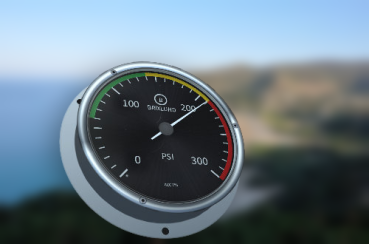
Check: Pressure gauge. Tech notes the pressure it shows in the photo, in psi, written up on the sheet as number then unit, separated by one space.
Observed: 210 psi
